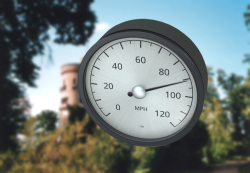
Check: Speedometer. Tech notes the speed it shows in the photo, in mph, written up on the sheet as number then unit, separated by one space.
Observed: 90 mph
